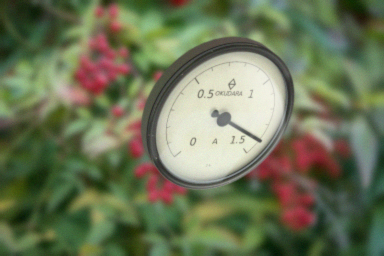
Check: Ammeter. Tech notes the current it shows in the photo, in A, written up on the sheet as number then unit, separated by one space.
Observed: 1.4 A
